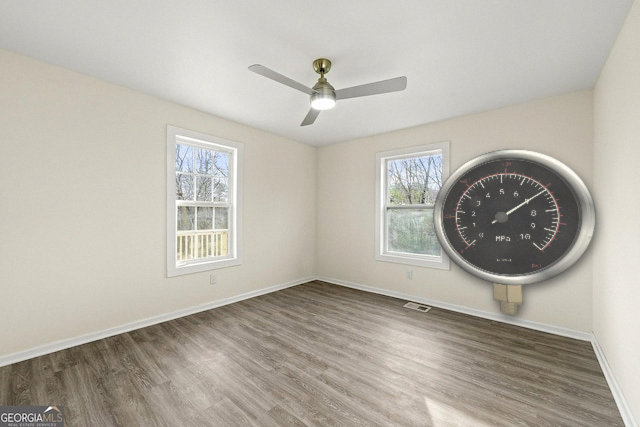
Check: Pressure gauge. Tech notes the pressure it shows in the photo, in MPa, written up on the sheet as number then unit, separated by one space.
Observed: 7 MPa
